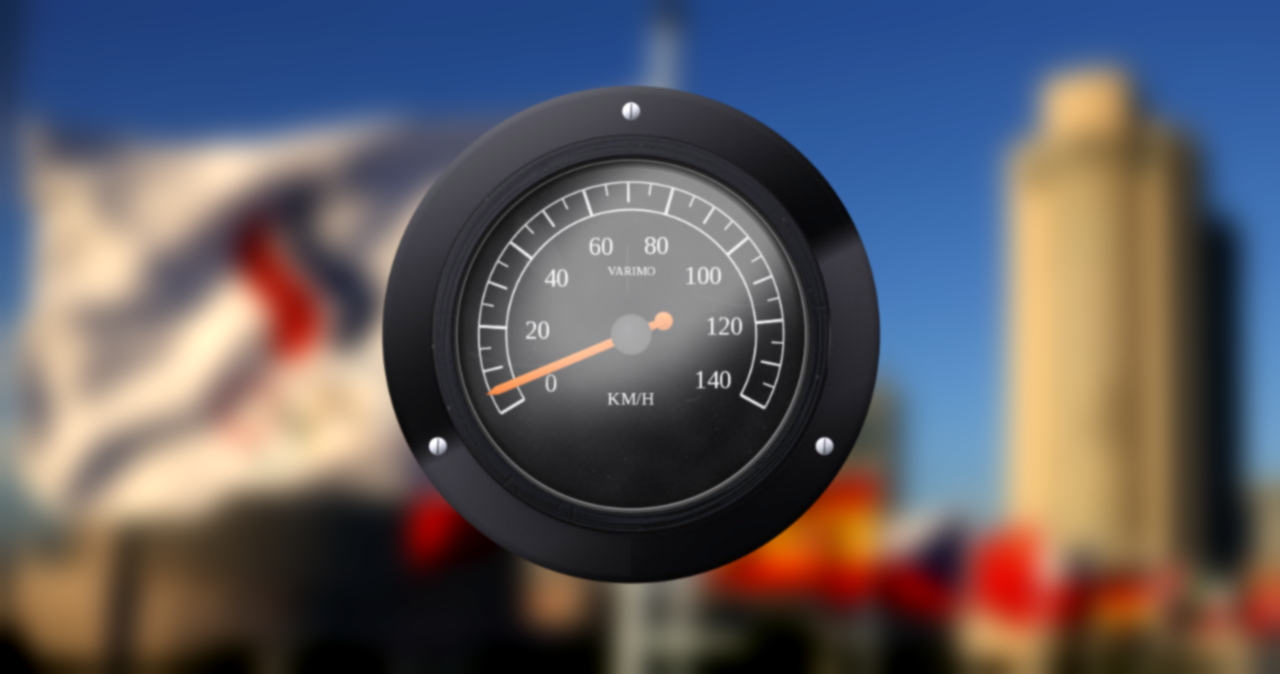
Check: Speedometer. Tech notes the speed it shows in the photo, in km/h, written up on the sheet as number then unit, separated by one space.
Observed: 5 km/h
